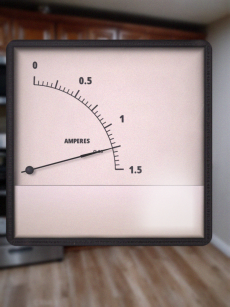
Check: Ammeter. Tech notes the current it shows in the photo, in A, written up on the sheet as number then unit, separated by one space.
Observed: 1.25 A
